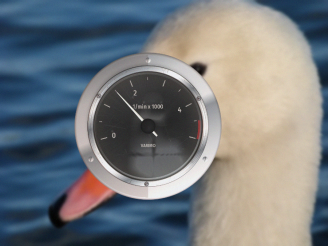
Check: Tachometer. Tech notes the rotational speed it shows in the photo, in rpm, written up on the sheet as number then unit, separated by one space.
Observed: 1500 rpm
